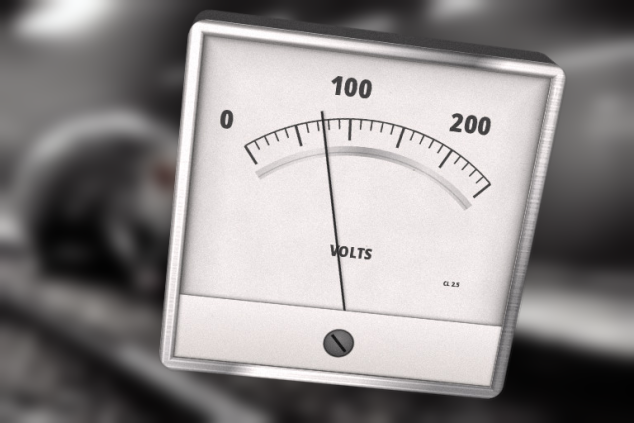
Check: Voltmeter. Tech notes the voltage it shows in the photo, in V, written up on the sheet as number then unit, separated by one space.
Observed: 75 V
